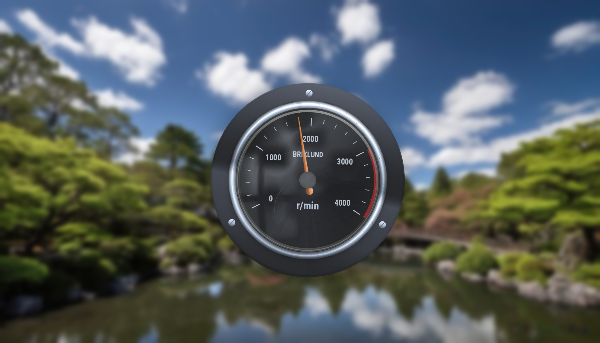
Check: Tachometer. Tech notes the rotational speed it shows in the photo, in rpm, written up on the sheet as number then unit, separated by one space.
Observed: 1800 rpm
